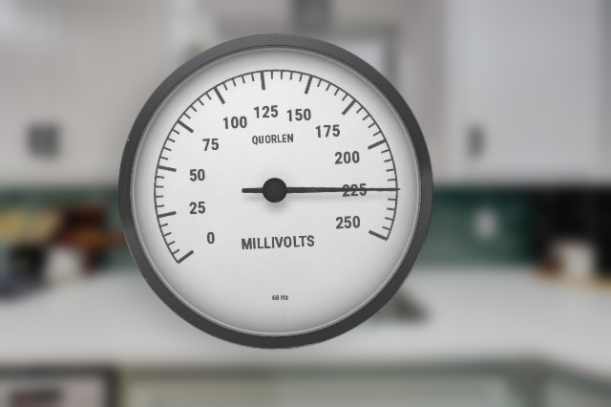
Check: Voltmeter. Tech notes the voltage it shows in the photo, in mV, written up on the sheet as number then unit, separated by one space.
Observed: 225 mV
